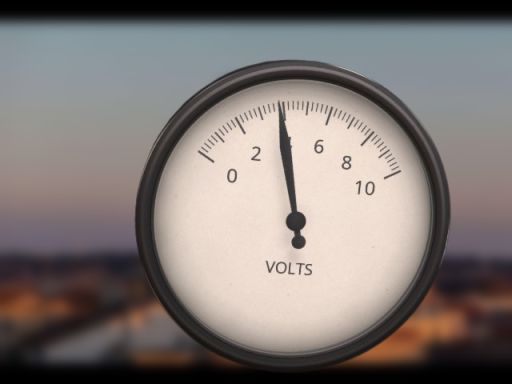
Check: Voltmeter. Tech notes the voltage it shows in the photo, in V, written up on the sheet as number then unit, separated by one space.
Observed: 3.8 V
